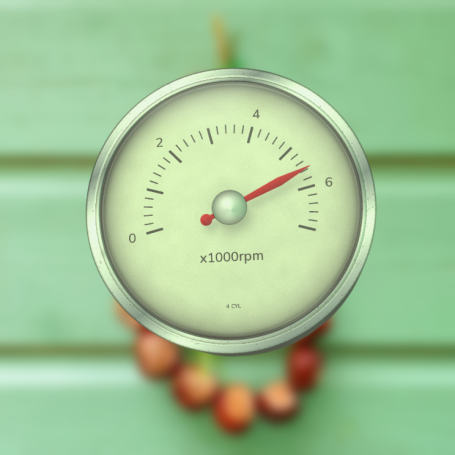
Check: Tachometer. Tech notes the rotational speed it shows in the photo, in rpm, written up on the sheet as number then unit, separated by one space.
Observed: 5600 rpm
